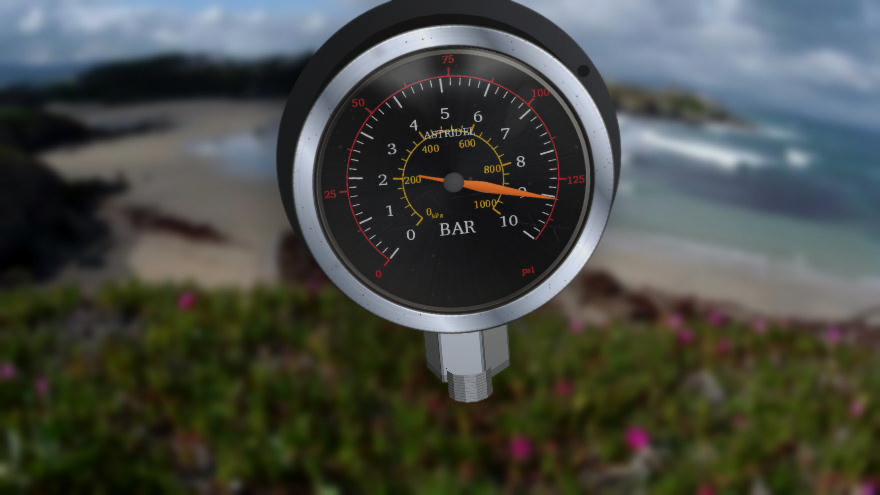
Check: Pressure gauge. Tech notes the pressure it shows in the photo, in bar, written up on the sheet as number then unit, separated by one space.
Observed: 9 bar
